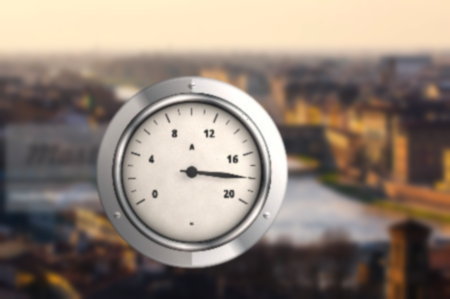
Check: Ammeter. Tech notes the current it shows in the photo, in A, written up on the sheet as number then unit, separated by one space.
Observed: 18 A
